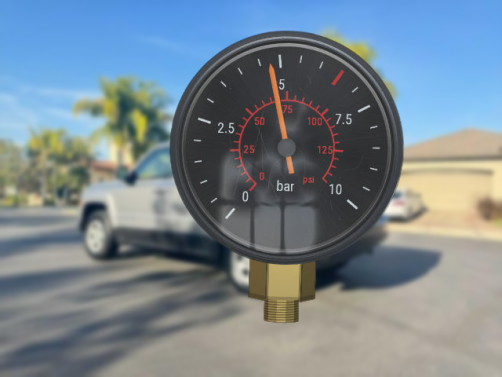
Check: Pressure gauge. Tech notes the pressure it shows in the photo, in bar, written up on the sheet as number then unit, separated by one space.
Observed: 4.75 bar
